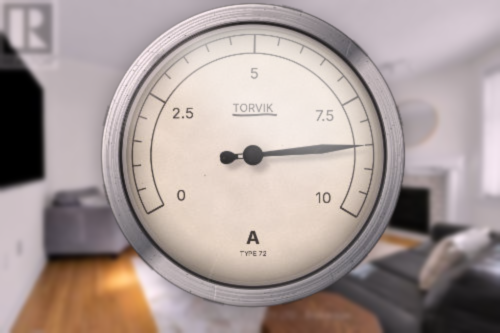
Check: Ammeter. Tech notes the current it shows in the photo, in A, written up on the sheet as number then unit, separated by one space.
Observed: 8.5 A
